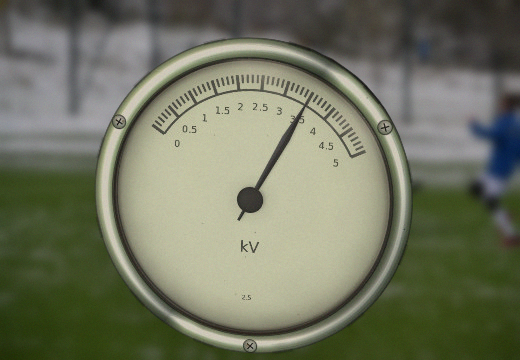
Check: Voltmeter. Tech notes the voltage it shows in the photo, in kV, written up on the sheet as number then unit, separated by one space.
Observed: 3.5 kV
